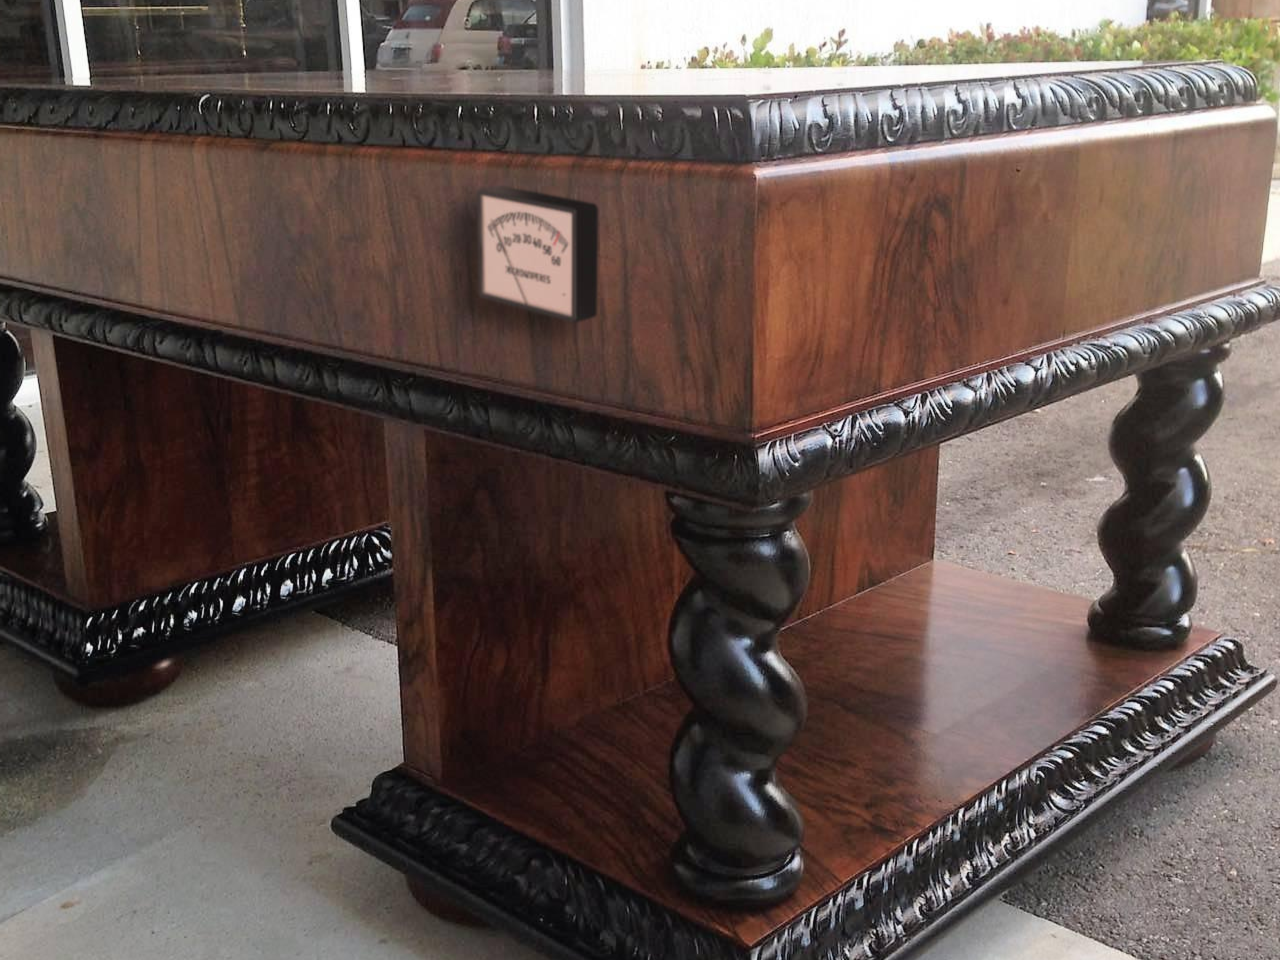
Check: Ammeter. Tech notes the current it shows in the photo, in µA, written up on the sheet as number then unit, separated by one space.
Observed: 5 µA
